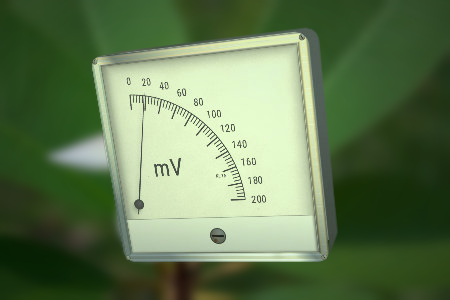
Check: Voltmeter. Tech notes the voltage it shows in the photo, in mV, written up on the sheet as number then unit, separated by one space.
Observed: 20 mV
